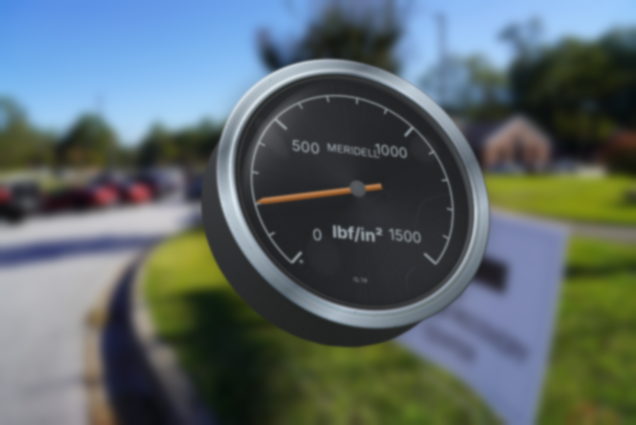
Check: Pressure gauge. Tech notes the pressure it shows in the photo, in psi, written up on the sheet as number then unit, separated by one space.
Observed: 200 psi
